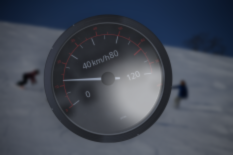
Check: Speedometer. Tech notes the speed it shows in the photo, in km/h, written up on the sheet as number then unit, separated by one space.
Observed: 20 km/h
